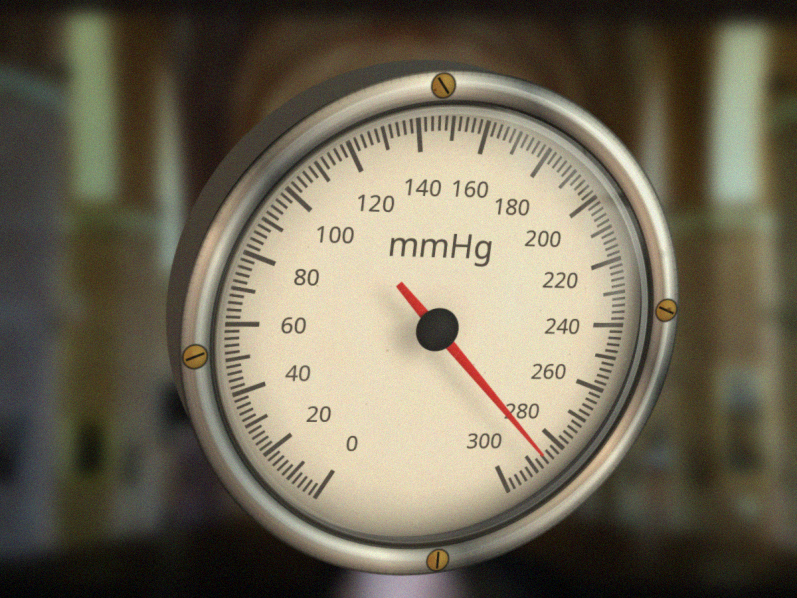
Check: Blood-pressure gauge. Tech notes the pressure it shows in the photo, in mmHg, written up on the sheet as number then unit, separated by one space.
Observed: 286 mmHg
